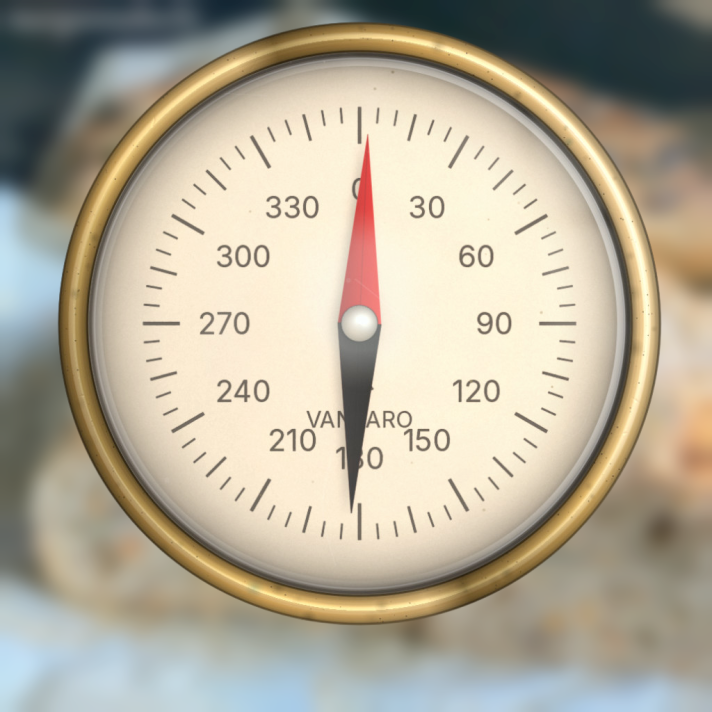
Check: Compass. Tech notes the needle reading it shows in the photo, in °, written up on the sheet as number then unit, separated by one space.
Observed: 2.5 °
